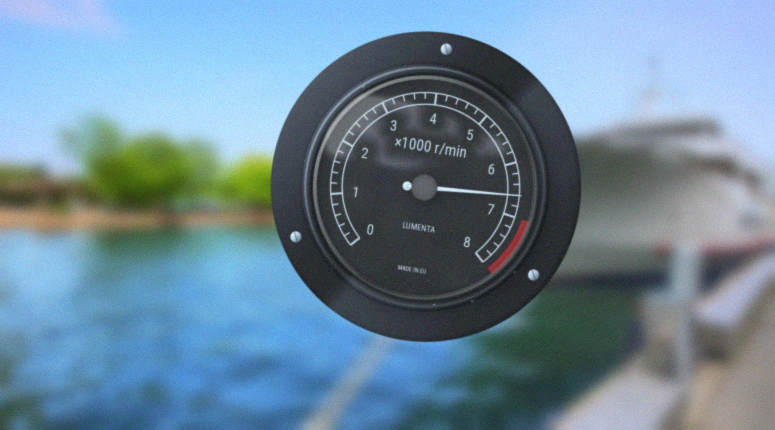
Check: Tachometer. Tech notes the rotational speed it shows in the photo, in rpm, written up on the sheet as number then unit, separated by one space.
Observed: 6600 rpm
